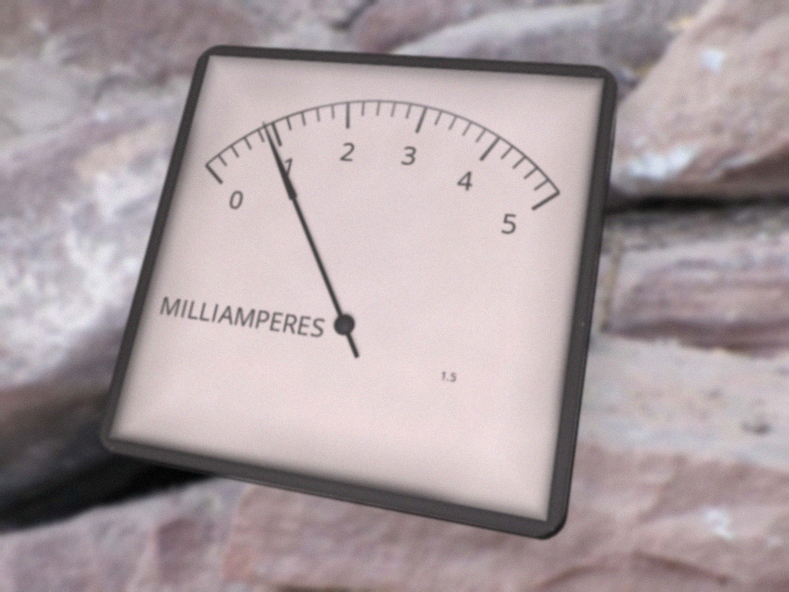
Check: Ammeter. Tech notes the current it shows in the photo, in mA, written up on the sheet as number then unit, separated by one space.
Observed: 0.9 mA
